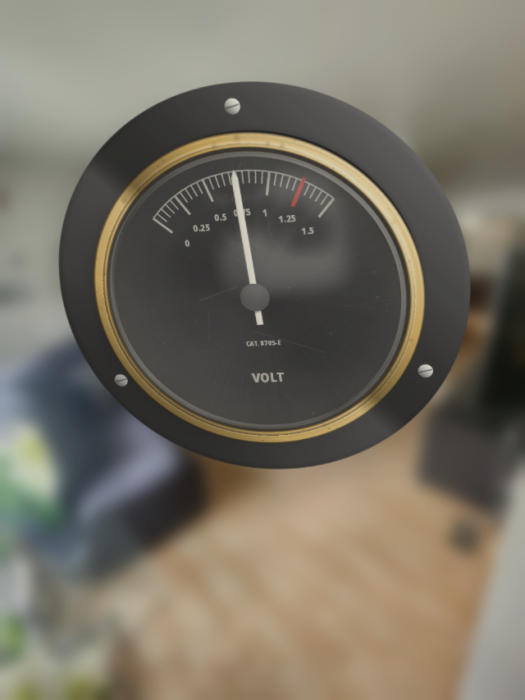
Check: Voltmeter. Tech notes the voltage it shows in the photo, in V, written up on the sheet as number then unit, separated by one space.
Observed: 0.75 V
